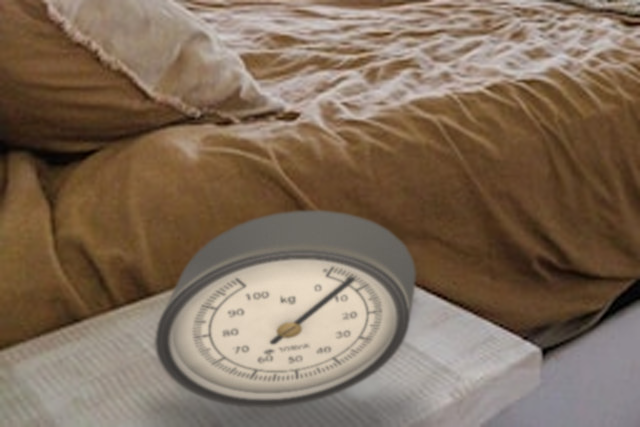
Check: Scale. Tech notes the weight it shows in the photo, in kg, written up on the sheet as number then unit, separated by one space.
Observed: 5 kg
